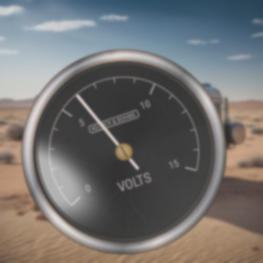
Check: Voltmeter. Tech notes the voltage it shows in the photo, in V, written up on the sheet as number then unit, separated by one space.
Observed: 6 V
